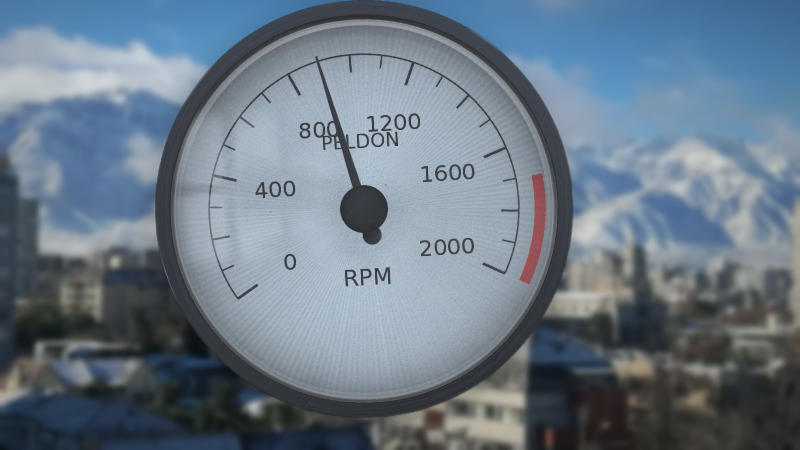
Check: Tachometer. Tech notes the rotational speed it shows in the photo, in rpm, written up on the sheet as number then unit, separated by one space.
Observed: 900 rpm
